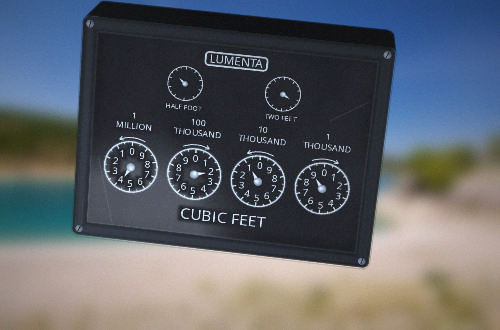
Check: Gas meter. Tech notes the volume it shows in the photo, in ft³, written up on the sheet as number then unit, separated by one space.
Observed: 420900 ft³
